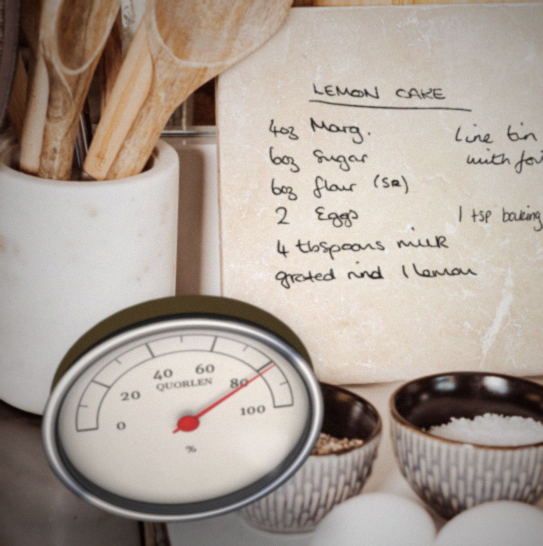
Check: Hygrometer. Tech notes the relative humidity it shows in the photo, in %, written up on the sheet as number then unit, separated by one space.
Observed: 80 %
